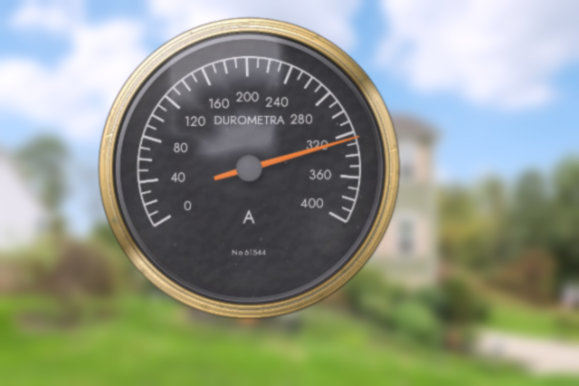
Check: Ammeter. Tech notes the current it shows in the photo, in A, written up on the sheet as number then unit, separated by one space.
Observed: 325 A
